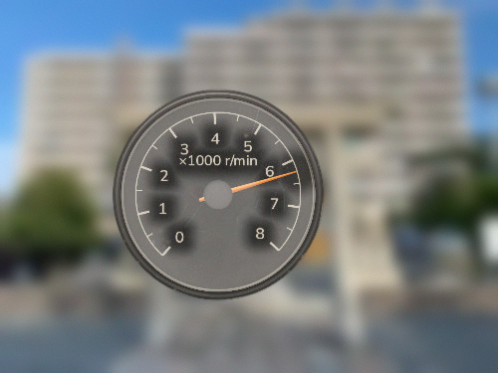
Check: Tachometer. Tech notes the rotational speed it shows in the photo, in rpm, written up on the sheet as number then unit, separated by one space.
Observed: 6250 rpm
